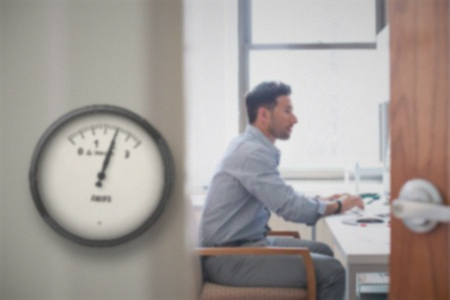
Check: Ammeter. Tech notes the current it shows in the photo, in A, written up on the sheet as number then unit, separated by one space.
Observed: 2 A
